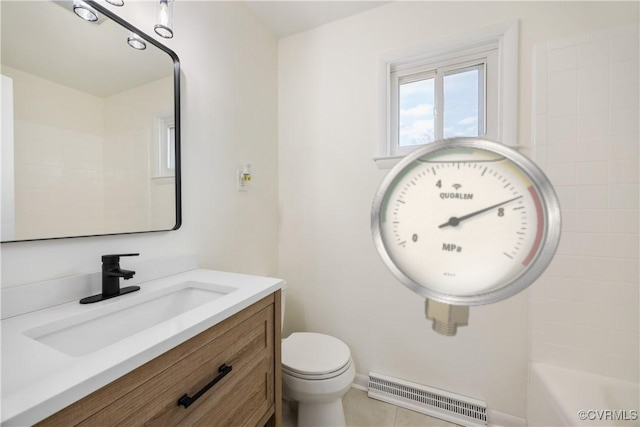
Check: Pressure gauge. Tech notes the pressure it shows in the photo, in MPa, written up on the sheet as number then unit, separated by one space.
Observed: 7.6 MPa
